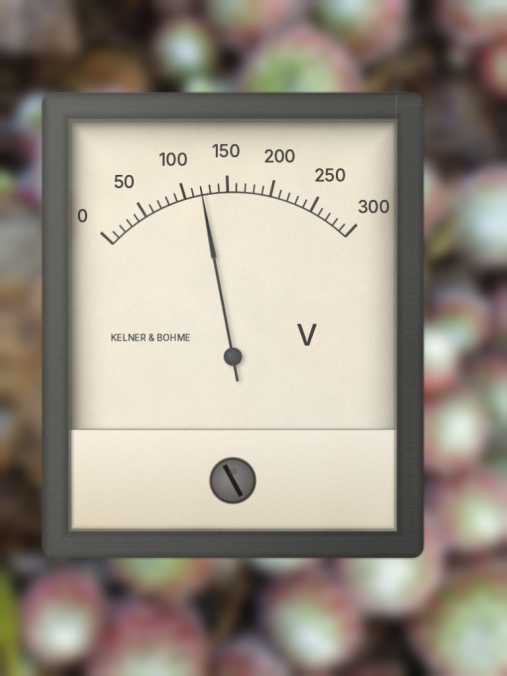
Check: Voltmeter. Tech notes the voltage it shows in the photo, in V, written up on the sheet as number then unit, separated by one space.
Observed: 120 V
